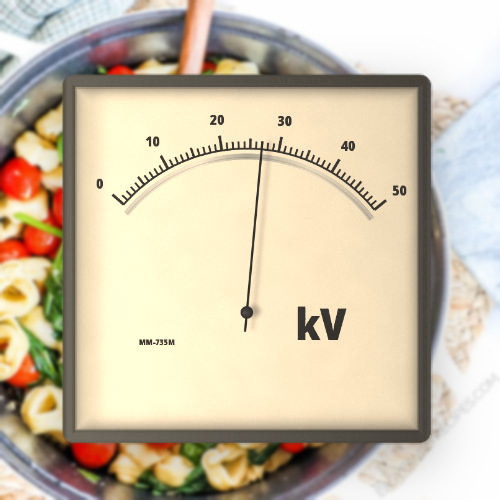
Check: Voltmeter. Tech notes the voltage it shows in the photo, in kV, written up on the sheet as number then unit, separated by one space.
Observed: 27 kV
